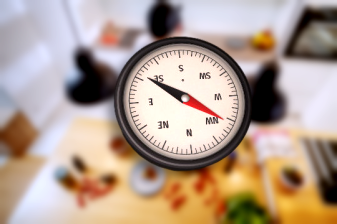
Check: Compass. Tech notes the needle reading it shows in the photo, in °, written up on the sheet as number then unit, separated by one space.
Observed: 305 °
